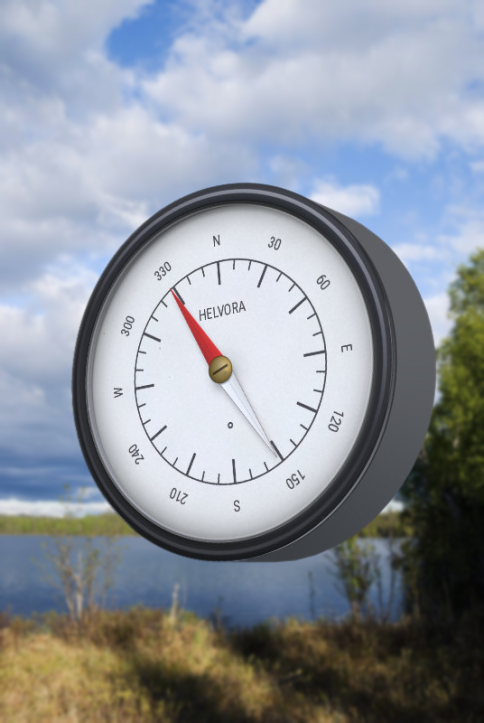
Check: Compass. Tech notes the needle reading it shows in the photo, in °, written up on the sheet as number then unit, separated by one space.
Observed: 330 °
